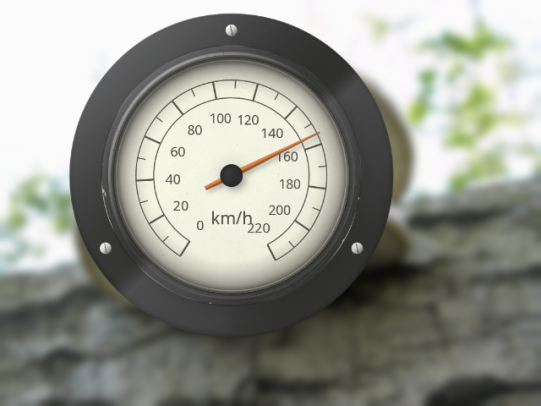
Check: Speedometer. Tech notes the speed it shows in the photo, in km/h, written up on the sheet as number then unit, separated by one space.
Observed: 155 km/h
